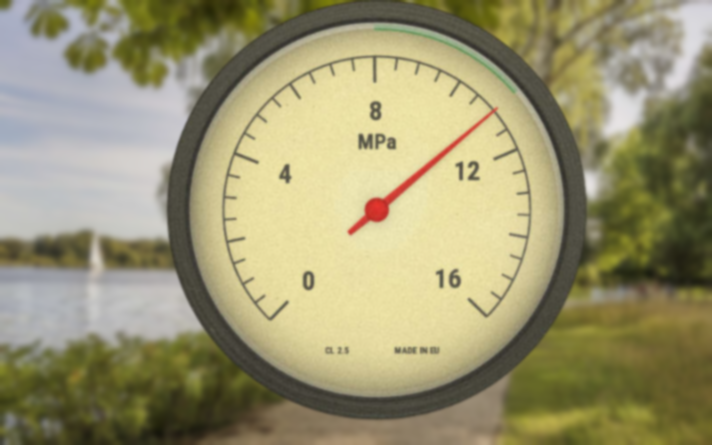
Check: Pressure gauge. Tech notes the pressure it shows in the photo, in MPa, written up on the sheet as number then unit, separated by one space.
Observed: 11 MPa
